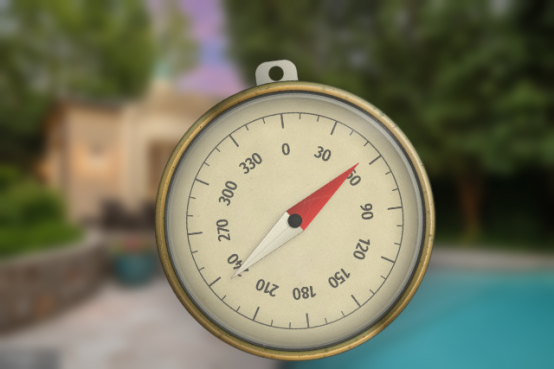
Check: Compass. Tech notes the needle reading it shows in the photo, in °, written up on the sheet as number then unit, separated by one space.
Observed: 55 °
